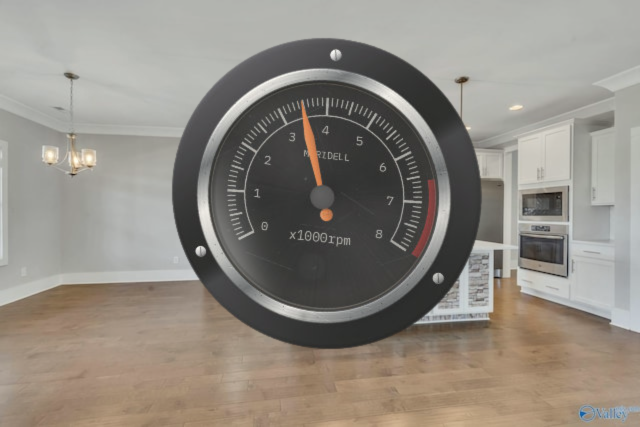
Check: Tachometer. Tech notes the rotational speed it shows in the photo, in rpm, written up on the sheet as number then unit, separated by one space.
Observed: 3500 rpm
